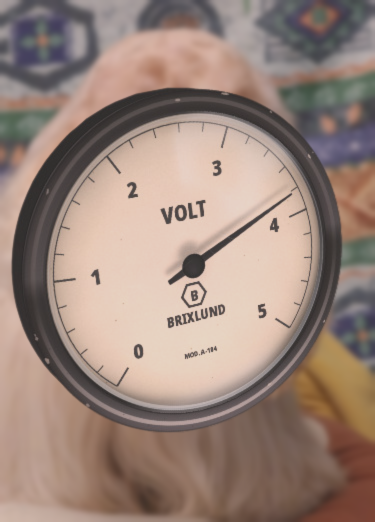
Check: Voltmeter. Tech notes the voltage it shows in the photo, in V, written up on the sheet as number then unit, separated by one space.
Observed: 3.8 V
